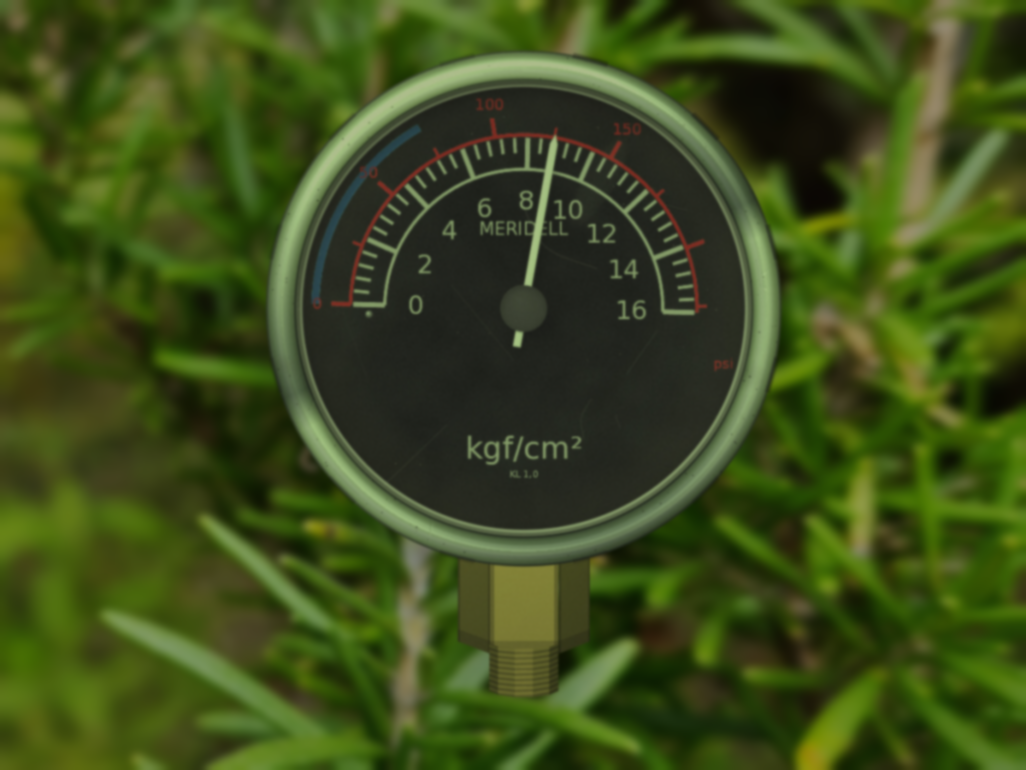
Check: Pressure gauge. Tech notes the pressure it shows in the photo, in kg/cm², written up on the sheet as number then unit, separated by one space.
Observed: 8.8 kg/cm²
